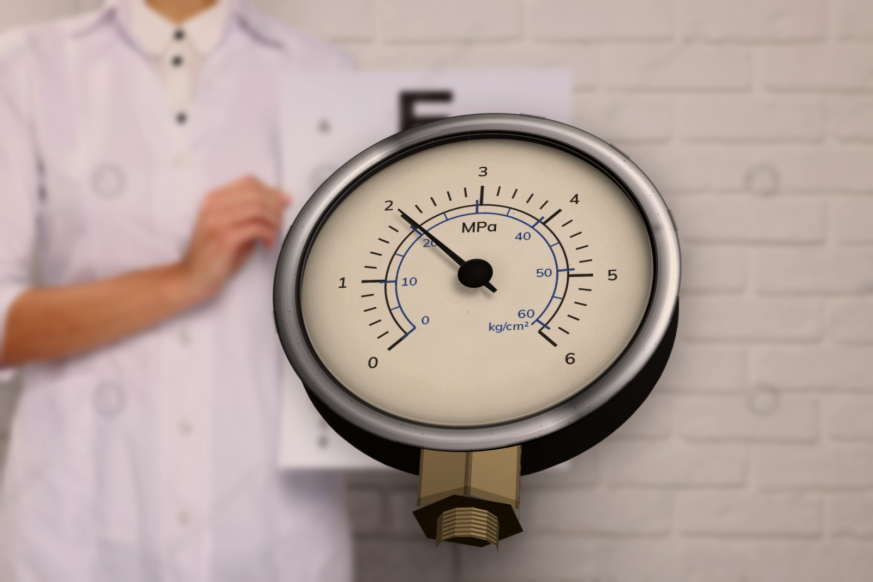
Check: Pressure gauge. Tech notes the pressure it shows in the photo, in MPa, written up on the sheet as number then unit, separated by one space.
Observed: 2 MPa
